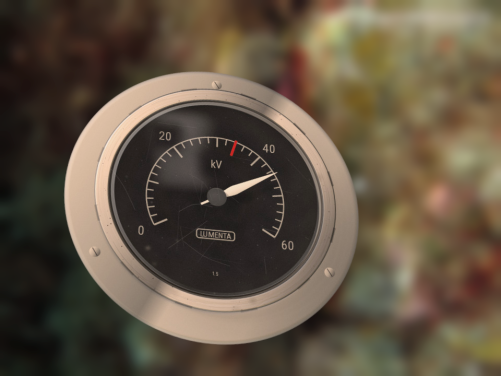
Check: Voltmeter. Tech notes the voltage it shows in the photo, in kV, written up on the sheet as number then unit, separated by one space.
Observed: 45 kV
